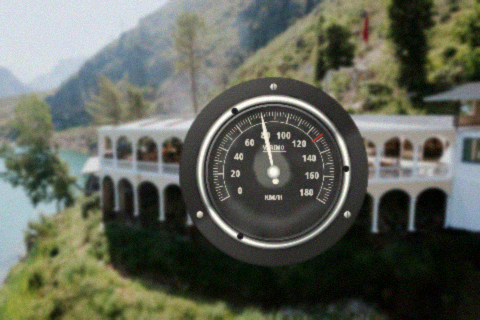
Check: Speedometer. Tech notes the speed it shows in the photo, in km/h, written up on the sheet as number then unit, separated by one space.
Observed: 80 km/h
